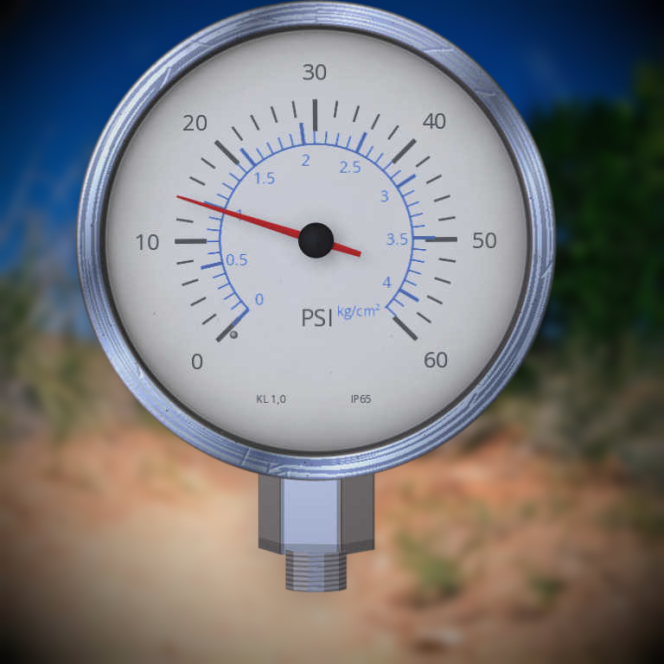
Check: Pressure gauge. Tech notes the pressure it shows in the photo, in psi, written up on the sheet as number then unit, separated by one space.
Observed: 14 psi
